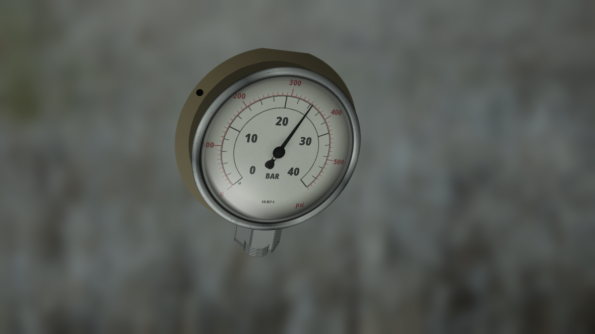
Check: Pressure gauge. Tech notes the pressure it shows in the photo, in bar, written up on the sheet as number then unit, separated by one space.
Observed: 24 bar
